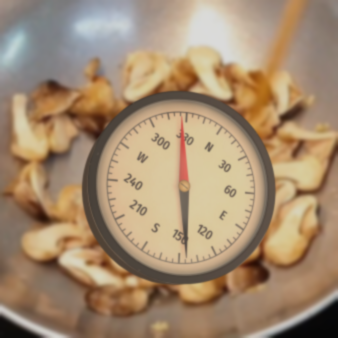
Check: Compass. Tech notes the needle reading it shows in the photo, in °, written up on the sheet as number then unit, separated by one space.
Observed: 325 °
